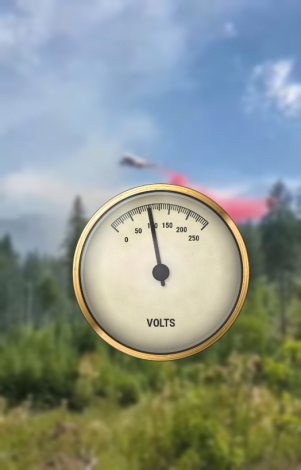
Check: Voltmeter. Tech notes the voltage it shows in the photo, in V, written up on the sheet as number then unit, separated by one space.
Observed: 100 V
